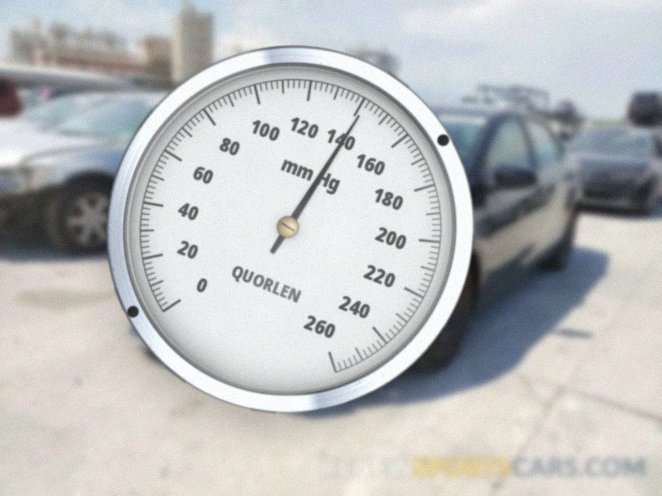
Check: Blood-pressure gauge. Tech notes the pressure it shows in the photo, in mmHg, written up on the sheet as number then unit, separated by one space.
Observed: 142 mmHg
